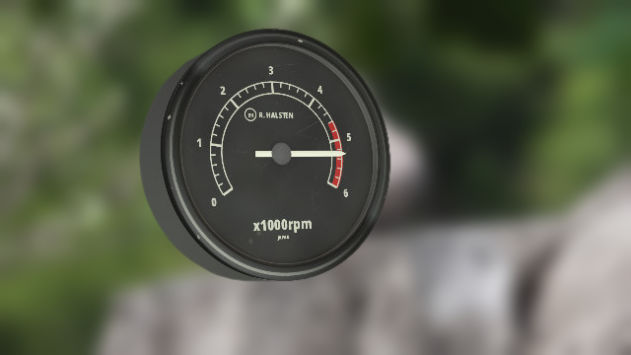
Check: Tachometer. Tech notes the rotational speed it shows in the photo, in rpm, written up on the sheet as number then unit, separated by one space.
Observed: 5300 rpm
